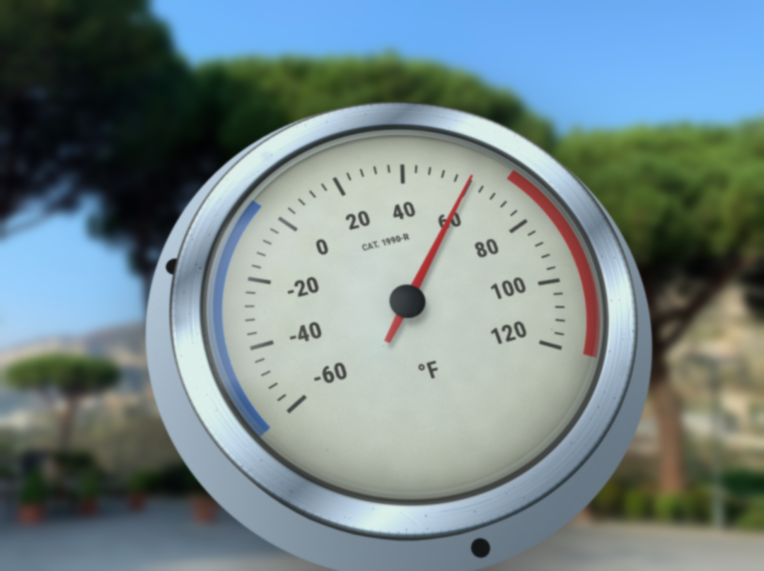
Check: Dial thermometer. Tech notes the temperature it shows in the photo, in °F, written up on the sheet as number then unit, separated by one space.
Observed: 60 °F
